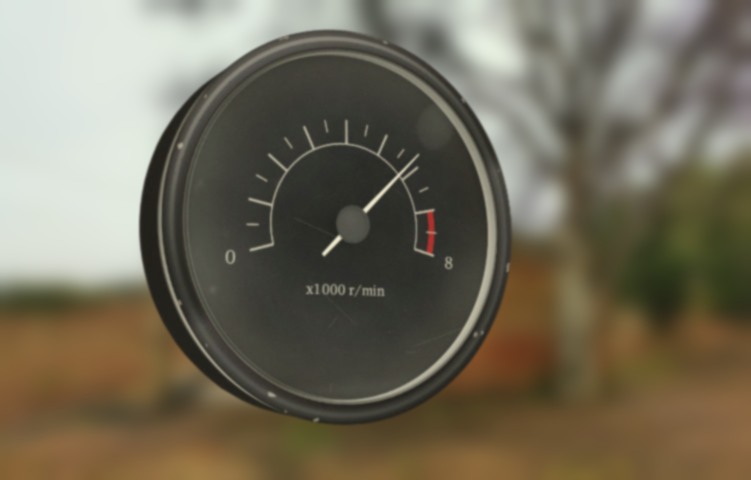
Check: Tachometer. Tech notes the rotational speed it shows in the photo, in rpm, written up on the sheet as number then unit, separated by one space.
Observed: 5750 rpm
